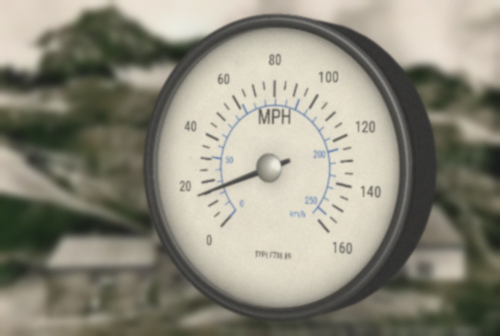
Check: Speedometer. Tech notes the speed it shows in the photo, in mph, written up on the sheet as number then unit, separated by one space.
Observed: 15 mph
